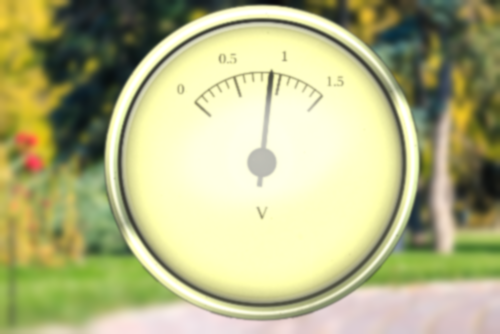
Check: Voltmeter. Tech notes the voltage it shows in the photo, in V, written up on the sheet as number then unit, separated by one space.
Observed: 0.9 V
